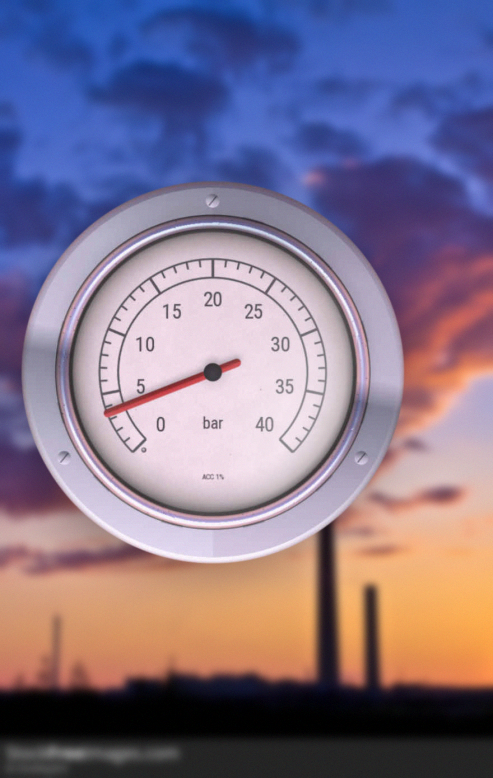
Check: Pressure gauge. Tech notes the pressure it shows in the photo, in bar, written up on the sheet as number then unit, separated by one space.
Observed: 3.5 bar
